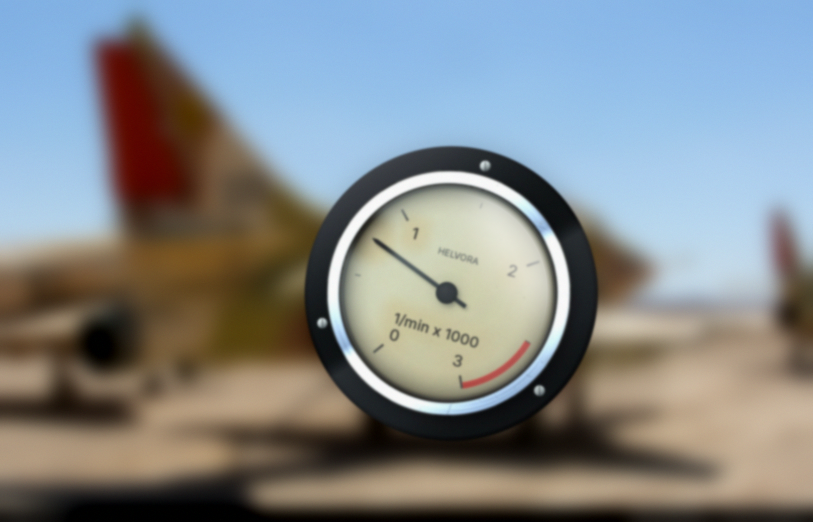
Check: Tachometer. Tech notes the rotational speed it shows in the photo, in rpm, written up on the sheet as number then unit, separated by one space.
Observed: 750 rpm
